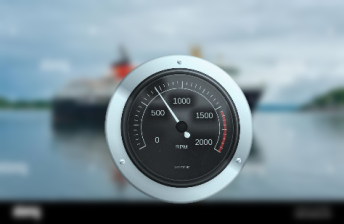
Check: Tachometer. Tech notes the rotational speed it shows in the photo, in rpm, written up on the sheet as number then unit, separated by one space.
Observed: 700 rpm
